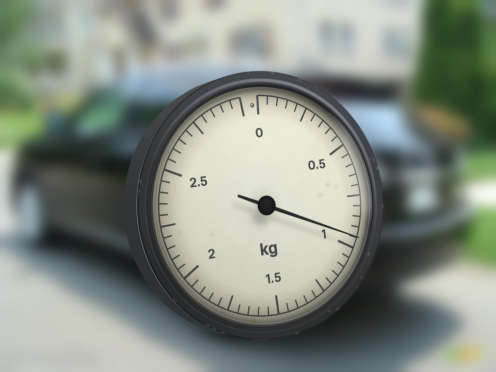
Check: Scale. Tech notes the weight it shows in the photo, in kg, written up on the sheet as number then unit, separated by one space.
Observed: 0.95 kg
